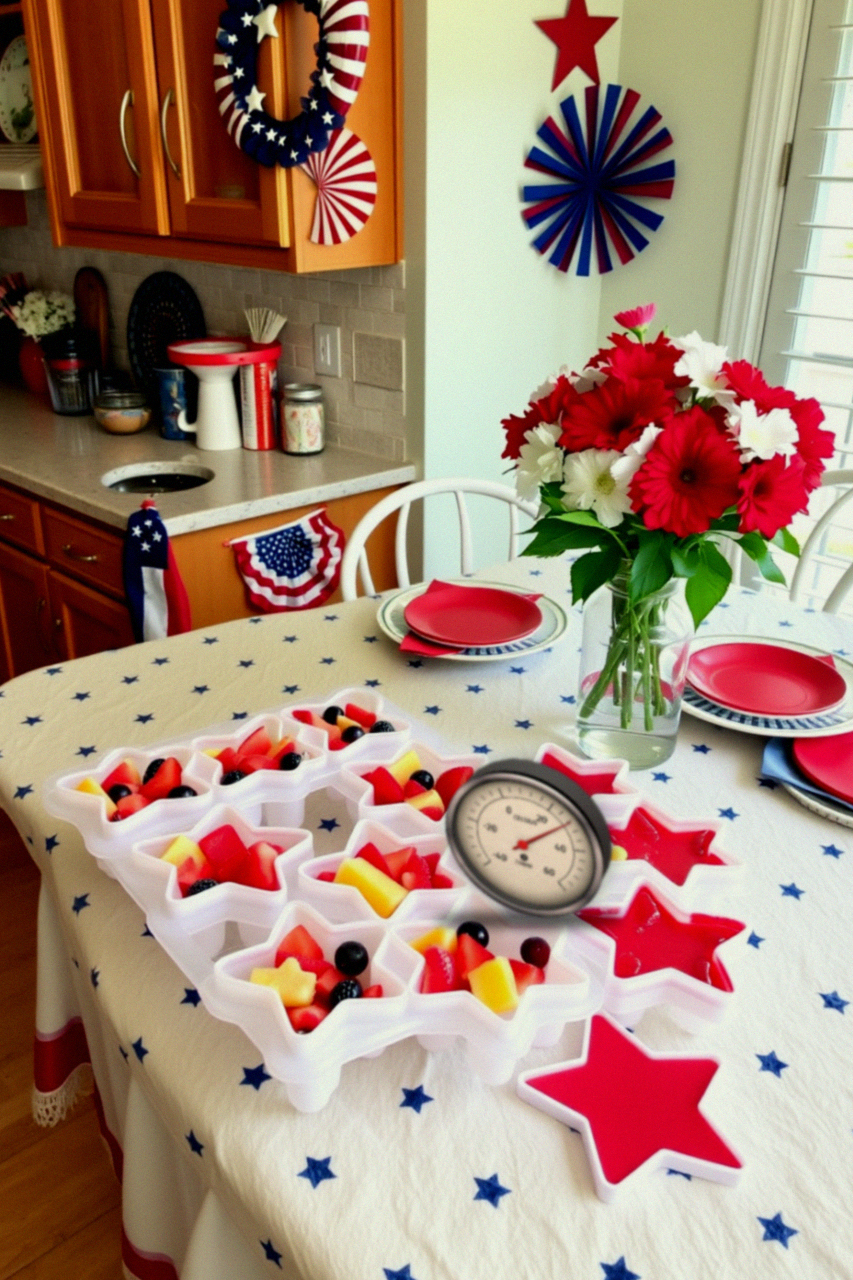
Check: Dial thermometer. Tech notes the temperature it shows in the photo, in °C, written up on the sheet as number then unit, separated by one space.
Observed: 28 °C
